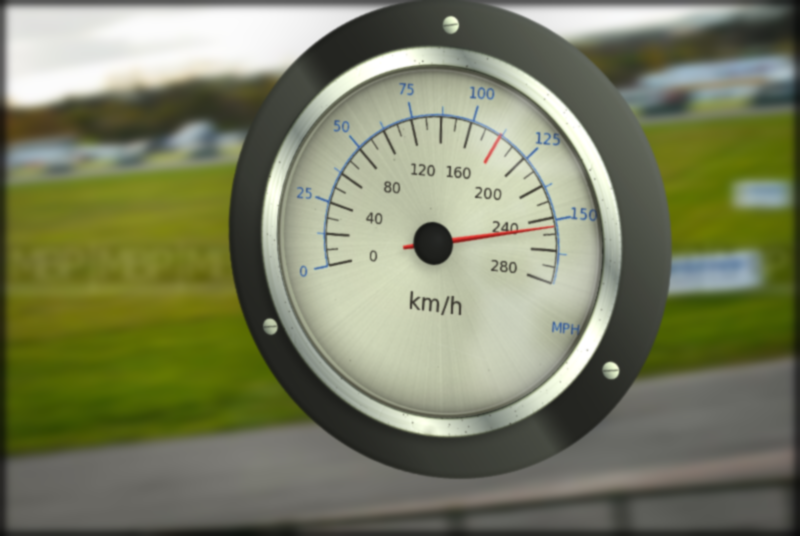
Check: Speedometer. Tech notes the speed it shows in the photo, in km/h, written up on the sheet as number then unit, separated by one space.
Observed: 245 km/h
